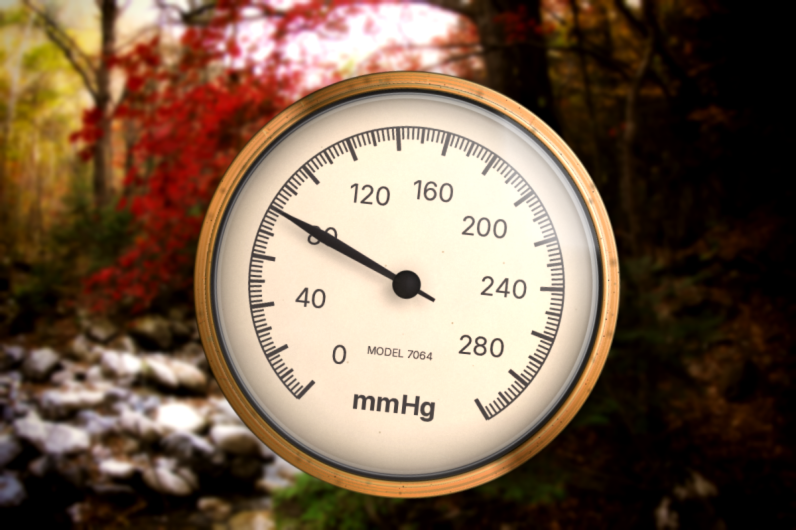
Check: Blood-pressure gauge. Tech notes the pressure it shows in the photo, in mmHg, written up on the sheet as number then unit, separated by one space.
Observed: 80 mmHg
